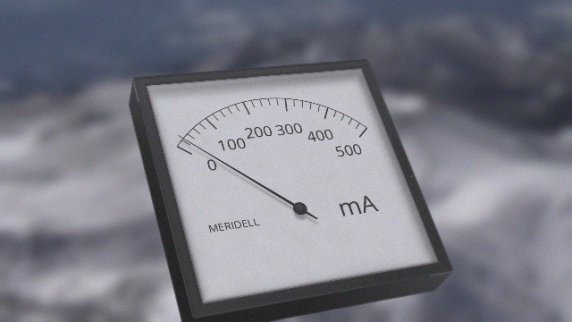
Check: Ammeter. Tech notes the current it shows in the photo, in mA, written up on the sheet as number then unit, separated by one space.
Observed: 20 mA
